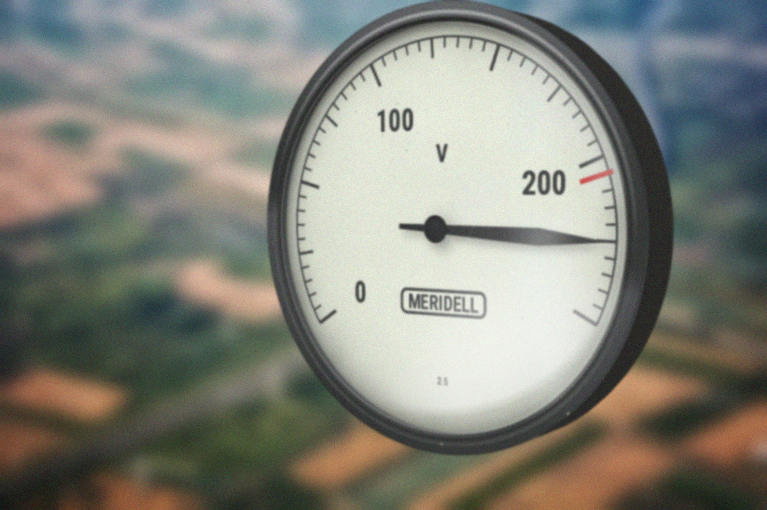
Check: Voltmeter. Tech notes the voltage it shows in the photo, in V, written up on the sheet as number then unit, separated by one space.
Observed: 225 V
